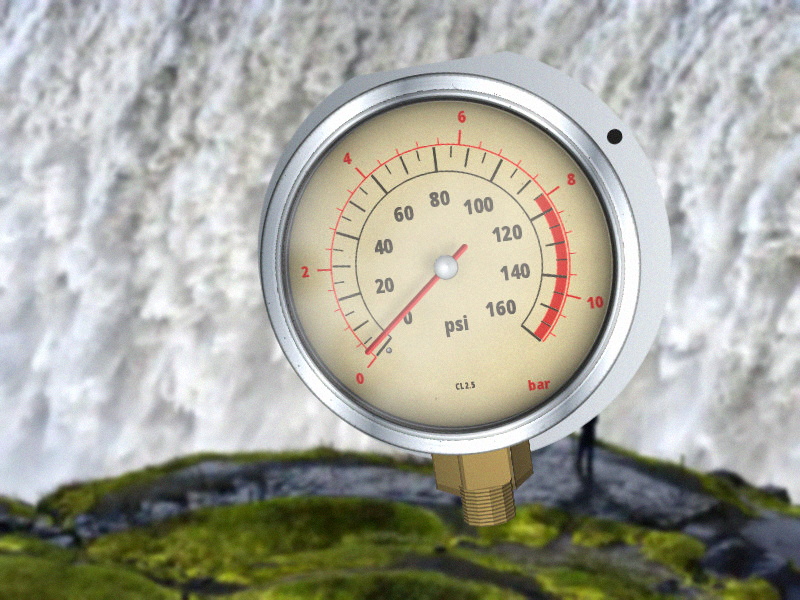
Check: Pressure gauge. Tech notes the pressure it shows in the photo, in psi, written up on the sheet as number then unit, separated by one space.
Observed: 2.5 psi
